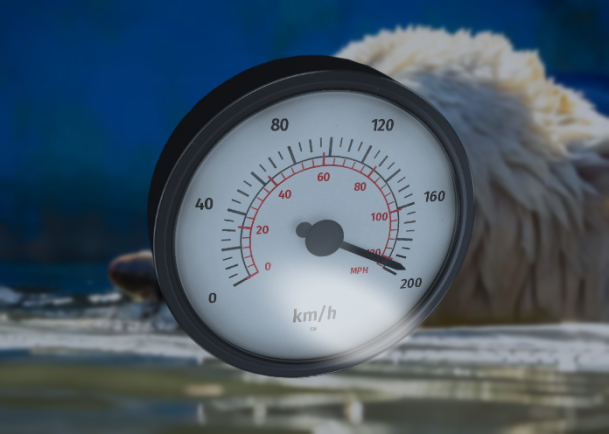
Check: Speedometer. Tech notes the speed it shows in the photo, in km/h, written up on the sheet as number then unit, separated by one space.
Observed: 195 km/h
